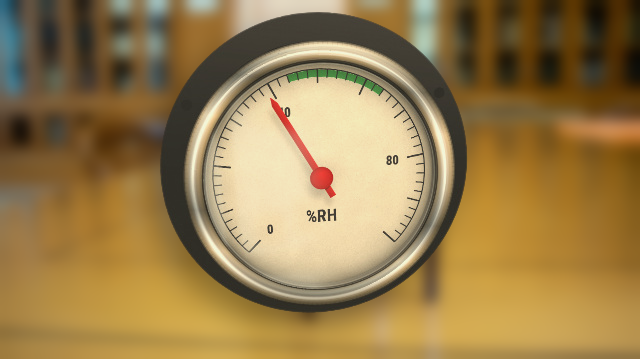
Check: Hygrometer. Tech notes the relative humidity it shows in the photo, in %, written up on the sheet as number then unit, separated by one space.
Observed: 39 %
